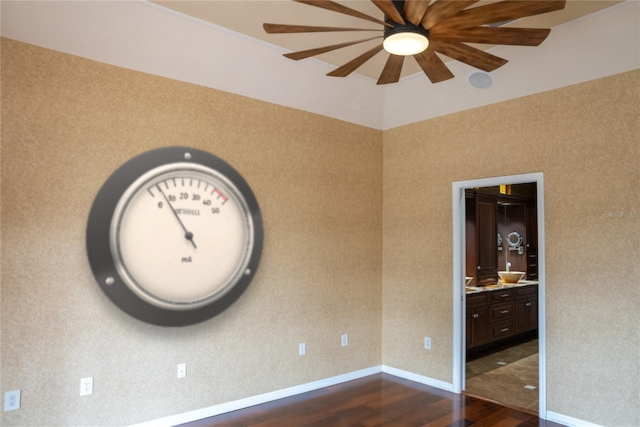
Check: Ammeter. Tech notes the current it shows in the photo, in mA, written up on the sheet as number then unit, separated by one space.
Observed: 5 mA
